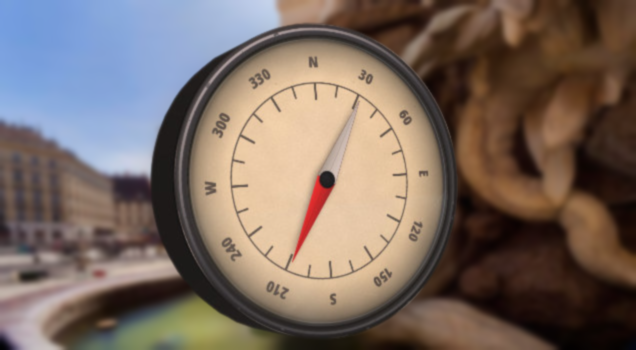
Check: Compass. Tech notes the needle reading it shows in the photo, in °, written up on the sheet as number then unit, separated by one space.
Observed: 210 °
